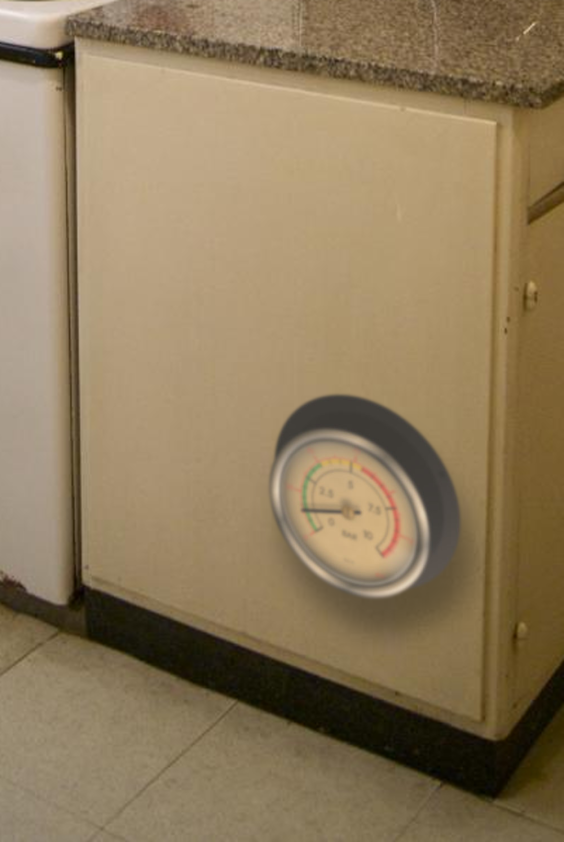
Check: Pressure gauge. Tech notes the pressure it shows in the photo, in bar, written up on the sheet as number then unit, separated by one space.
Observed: 1 bar
